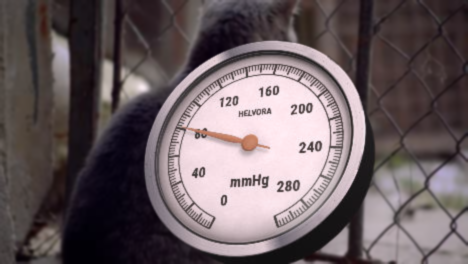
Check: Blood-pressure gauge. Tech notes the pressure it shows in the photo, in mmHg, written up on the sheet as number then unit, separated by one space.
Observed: 80 mmHg
